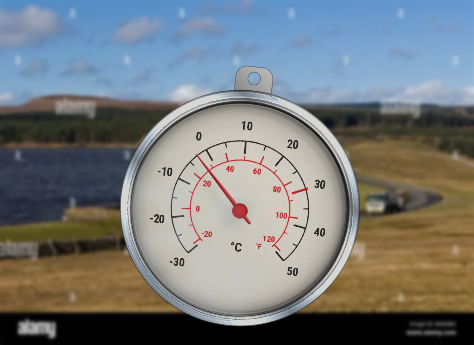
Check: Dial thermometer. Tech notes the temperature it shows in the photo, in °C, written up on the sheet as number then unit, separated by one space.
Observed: -2.5 °C
